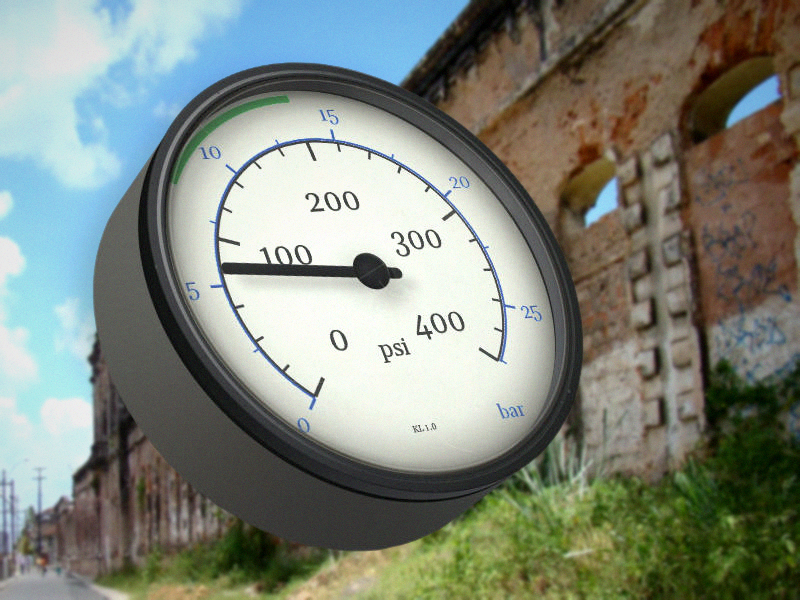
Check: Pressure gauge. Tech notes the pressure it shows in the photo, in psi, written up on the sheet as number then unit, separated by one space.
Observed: 80 psi
